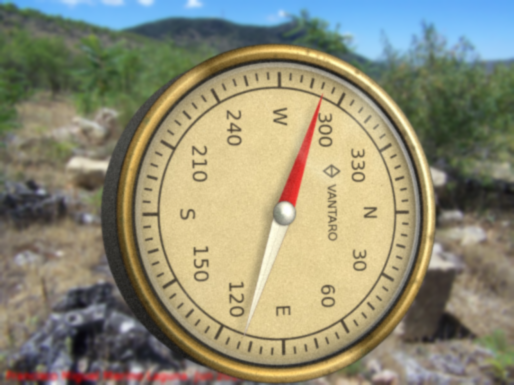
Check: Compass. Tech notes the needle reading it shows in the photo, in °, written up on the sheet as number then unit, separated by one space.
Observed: 290 °
